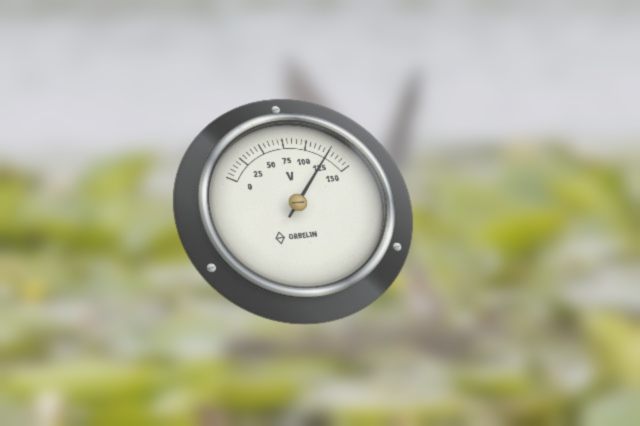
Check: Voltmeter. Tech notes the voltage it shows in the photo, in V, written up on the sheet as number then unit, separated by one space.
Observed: 125 V
